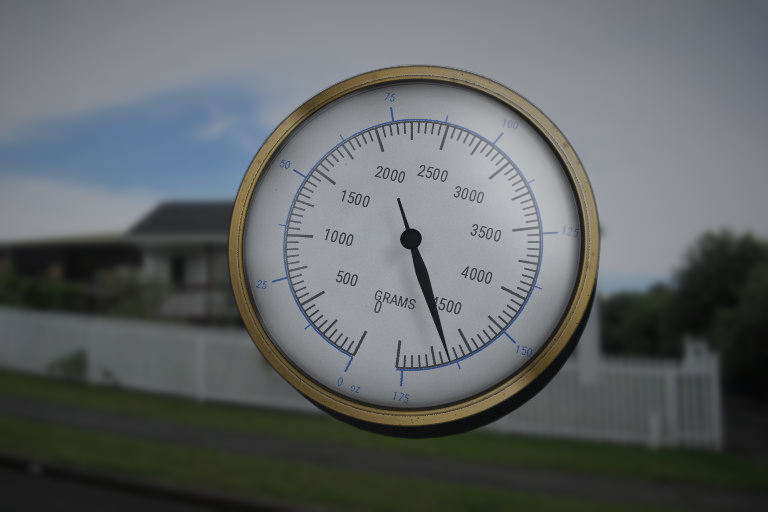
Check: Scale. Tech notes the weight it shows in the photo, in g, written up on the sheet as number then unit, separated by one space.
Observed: 4650 g
